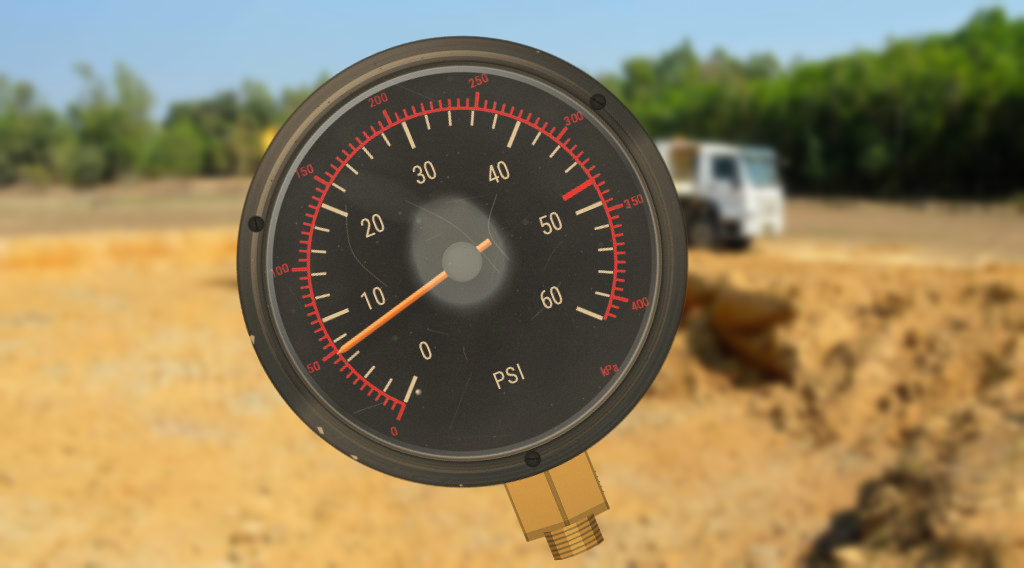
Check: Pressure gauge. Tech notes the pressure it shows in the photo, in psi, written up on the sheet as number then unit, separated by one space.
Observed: 7 psi
